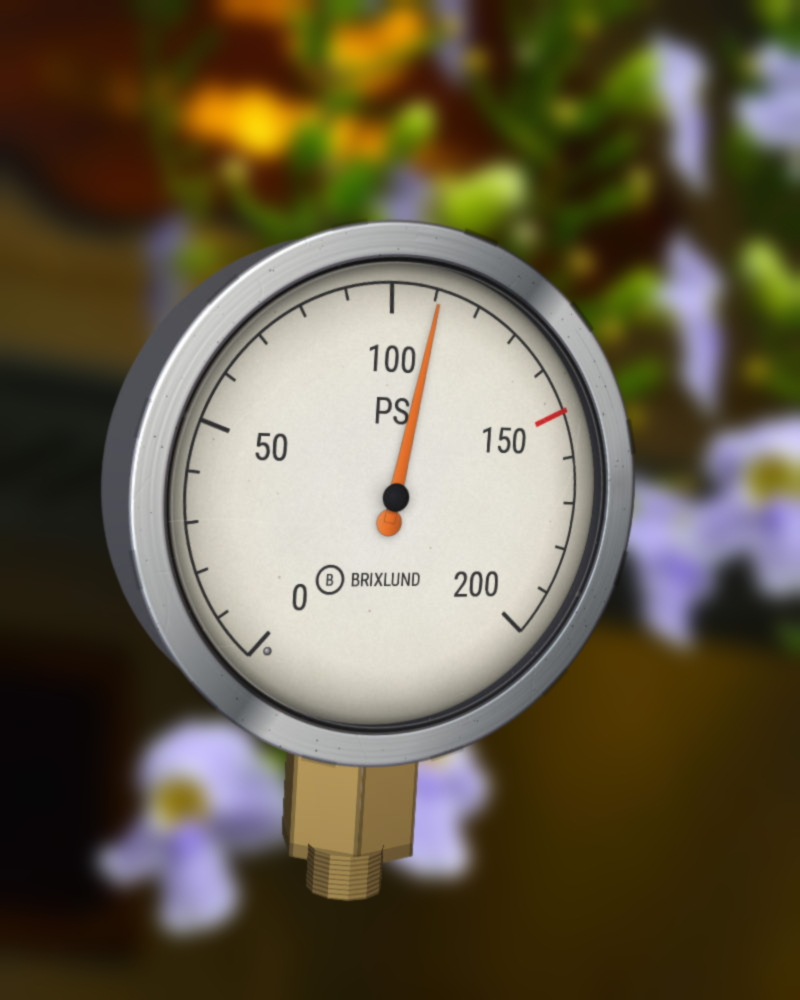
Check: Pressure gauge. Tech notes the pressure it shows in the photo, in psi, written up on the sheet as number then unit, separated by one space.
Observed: 110 psi
